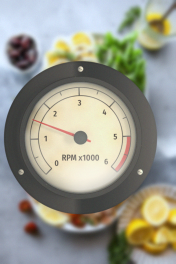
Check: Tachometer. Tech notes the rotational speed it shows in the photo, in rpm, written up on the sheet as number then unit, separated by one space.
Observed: 1500 rpm
